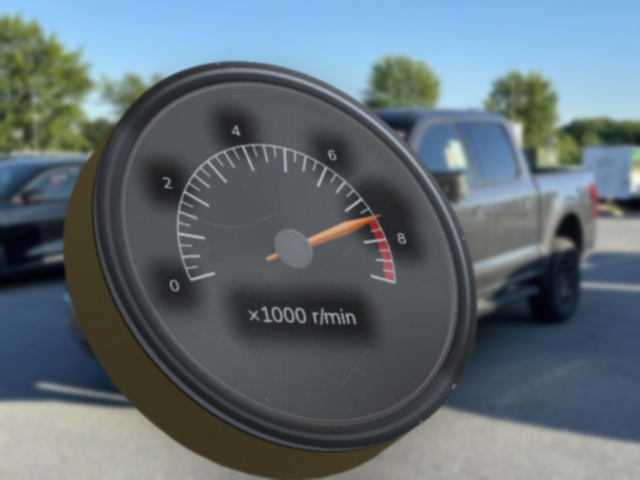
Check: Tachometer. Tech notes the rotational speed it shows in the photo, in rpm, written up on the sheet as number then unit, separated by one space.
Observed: 7500 rpm
